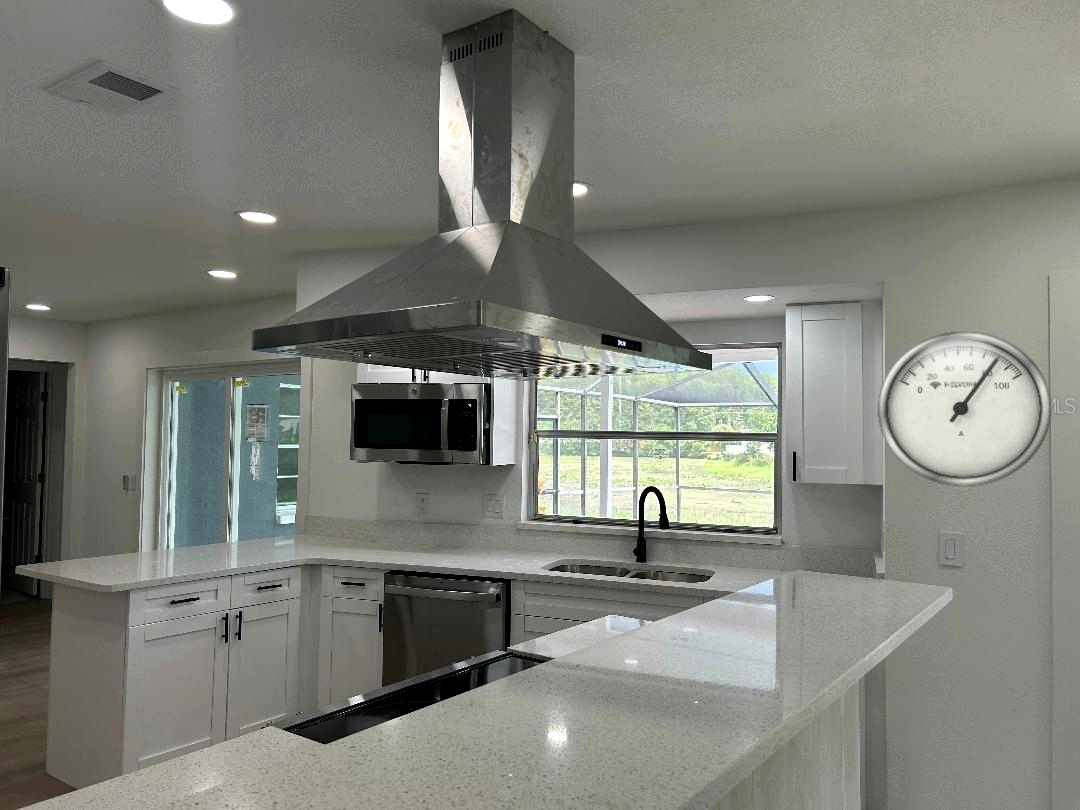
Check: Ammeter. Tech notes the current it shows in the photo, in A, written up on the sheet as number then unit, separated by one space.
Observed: 80 A
